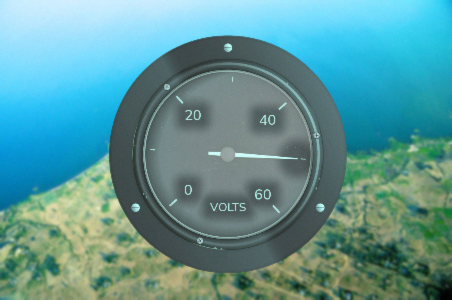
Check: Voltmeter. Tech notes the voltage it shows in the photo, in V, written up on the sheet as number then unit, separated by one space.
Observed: 50 V
